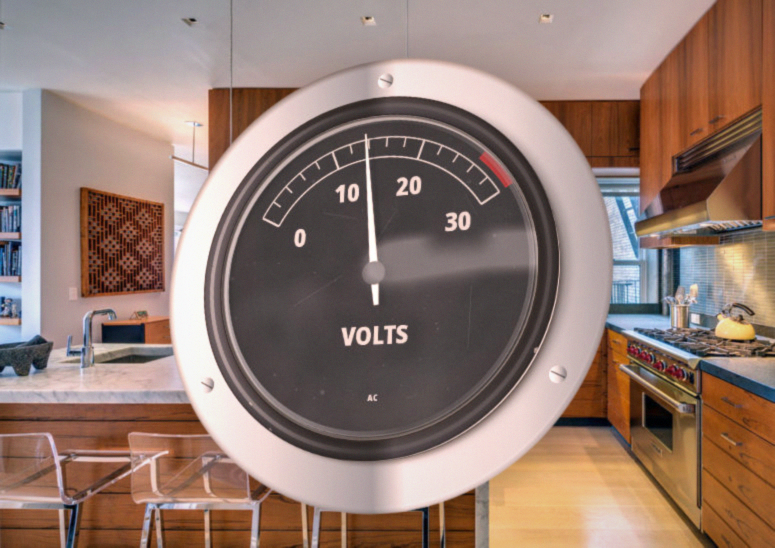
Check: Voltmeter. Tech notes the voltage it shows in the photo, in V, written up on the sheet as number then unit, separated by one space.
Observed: 14 V
